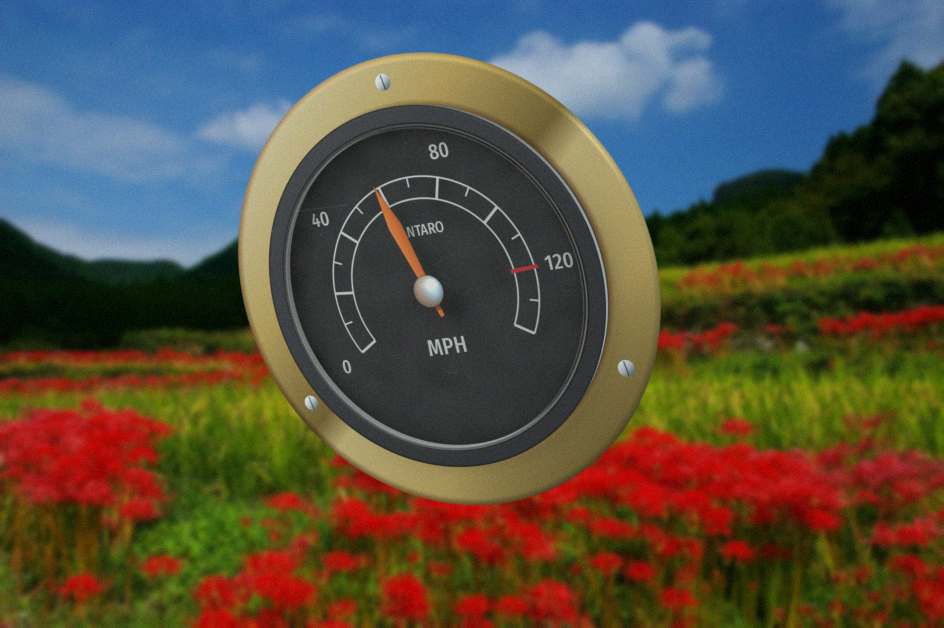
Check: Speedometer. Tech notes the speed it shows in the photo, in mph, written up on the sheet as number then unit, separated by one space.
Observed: 60 mph
